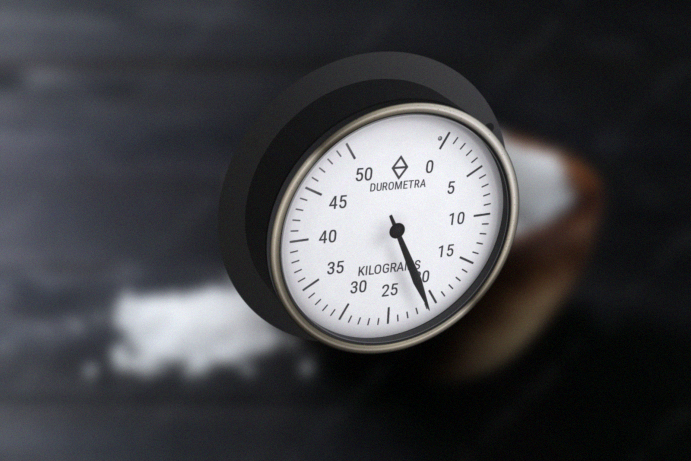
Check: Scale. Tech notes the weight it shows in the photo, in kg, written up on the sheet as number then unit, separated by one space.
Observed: 21 kg
